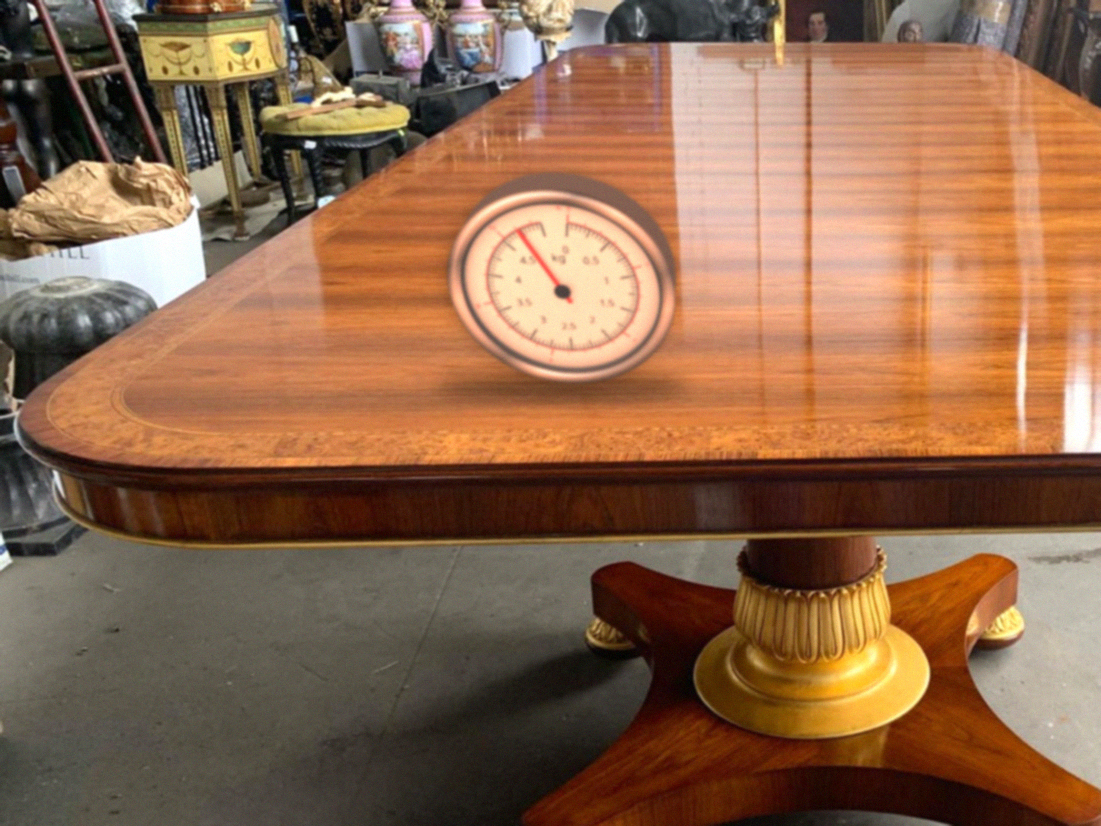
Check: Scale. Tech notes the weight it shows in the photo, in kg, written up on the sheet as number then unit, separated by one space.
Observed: 4.75 kg
